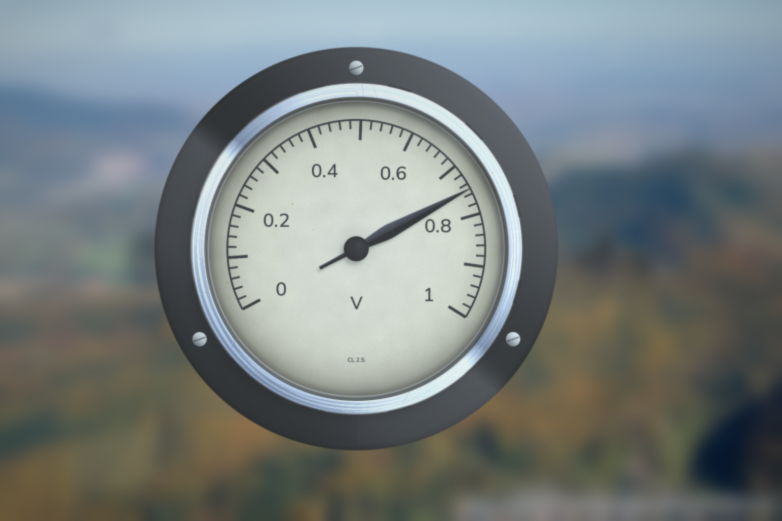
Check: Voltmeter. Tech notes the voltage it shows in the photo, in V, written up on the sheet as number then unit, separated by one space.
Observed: 0.75 V
